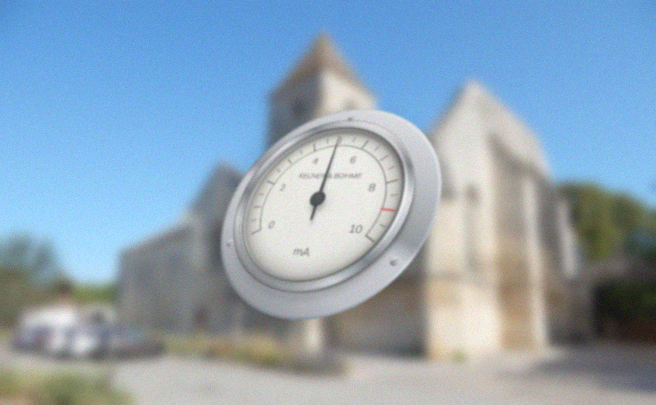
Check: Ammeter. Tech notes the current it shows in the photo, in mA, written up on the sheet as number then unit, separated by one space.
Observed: 5 mA
